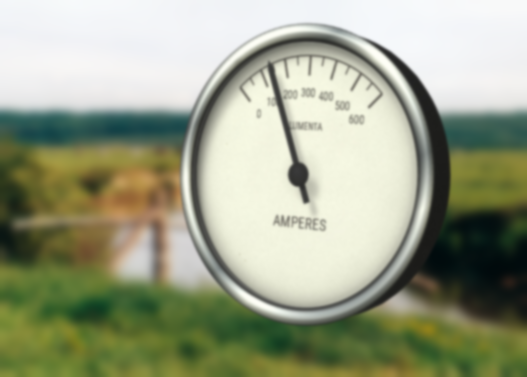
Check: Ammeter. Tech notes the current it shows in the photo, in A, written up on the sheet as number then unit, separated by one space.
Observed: 150 A
